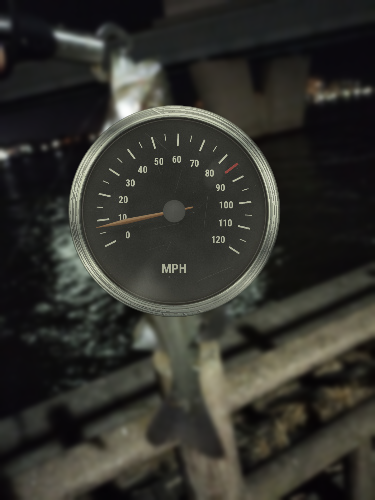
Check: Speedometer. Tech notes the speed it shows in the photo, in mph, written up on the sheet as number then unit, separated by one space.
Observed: 7.5 mph
